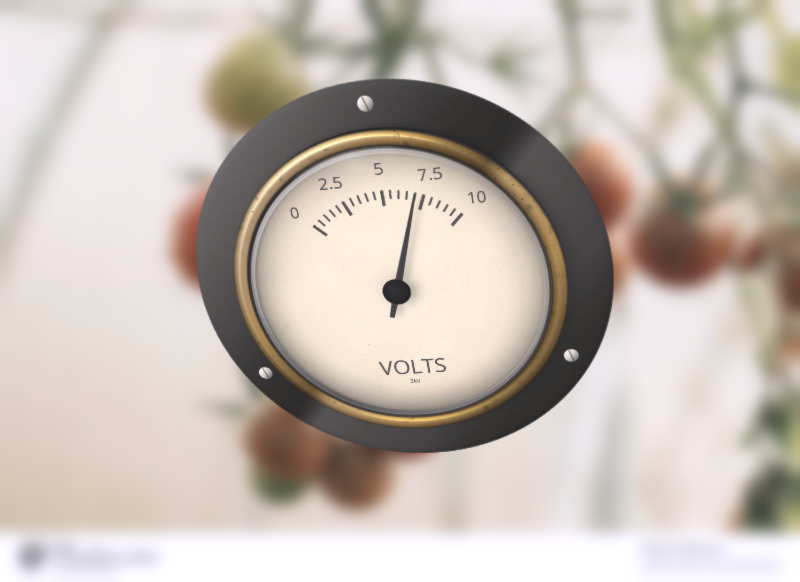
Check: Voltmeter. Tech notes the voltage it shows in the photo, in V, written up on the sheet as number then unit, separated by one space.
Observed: 7 V
